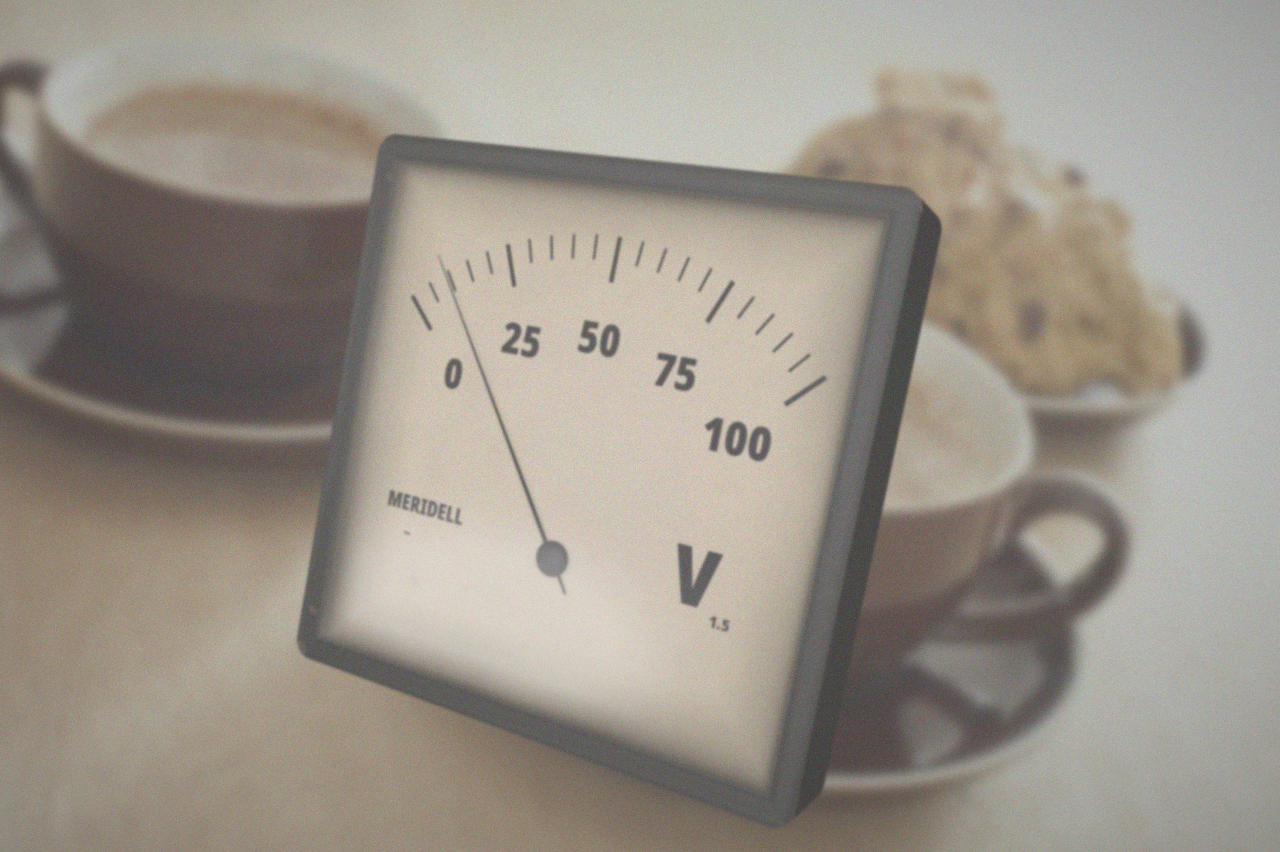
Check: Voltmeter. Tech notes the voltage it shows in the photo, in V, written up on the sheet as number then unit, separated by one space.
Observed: 10 V
